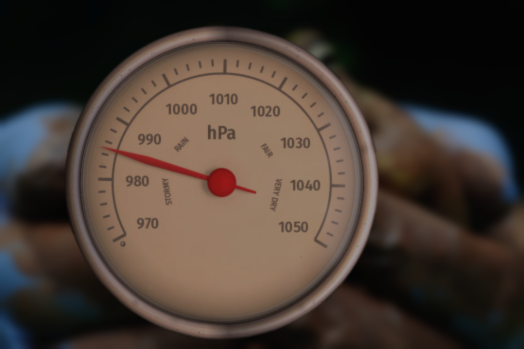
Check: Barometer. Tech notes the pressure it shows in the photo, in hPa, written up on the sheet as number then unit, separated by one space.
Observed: 985 hPa
